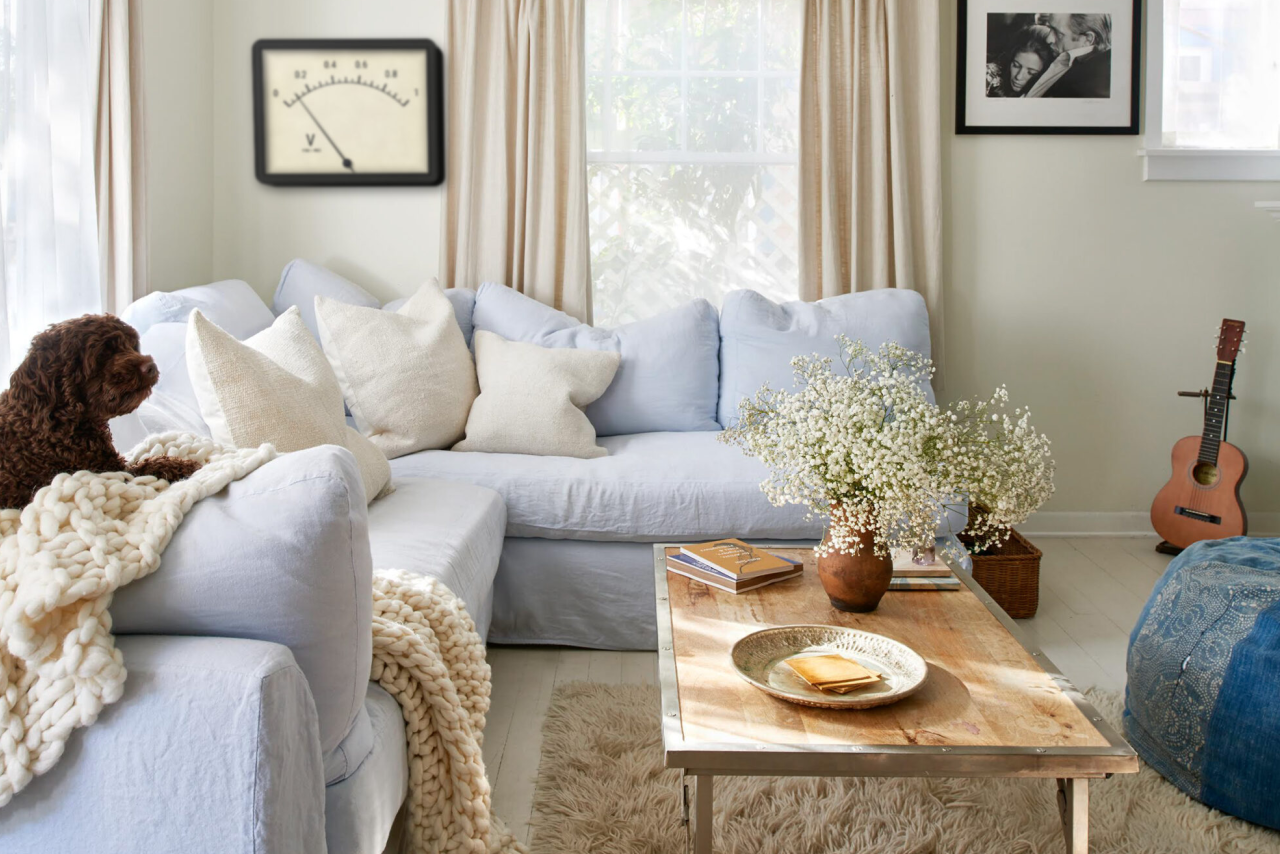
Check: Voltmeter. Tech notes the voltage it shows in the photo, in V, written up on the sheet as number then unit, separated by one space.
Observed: 0.1 V
